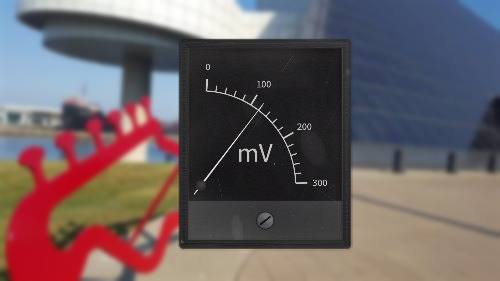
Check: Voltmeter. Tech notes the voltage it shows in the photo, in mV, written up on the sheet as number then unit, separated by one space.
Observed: 120 mV
